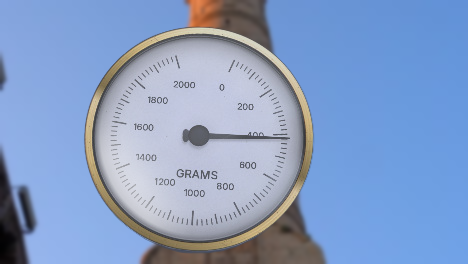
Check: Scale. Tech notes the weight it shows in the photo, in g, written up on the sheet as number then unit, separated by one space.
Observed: 420 g
